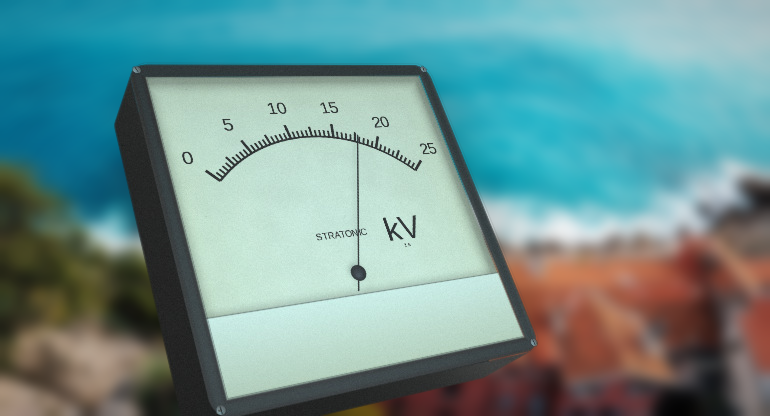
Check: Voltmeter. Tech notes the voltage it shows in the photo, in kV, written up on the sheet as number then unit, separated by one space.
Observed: 17.5 kV
